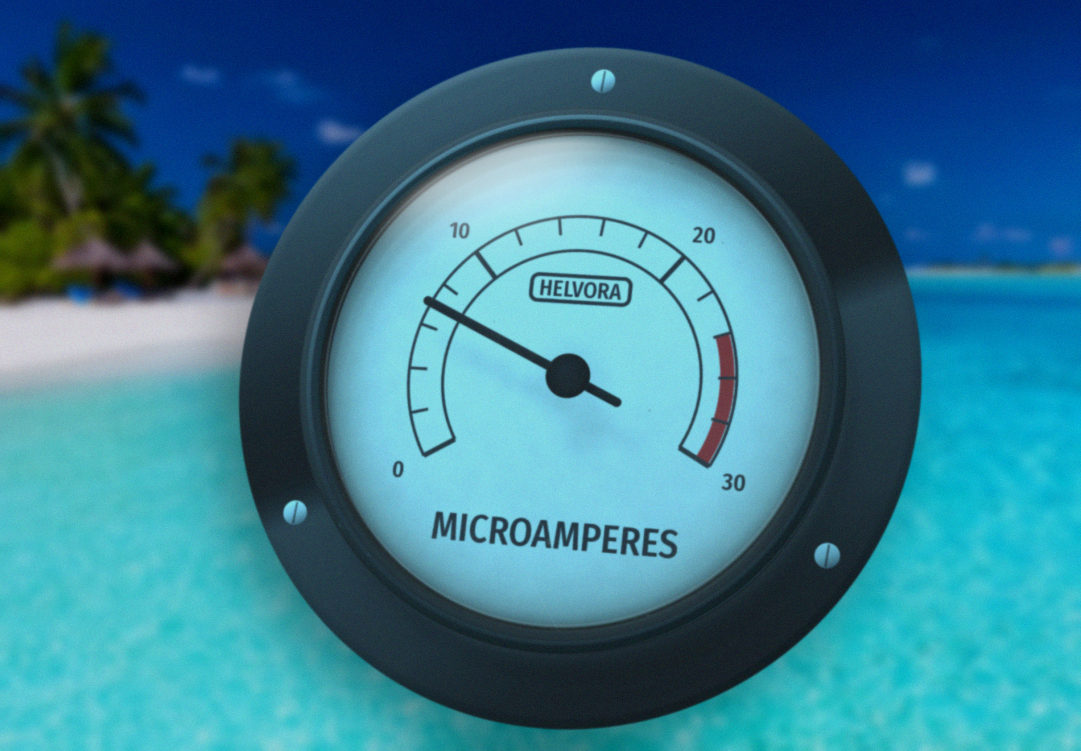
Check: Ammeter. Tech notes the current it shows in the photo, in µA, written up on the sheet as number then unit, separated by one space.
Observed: 7 µA
